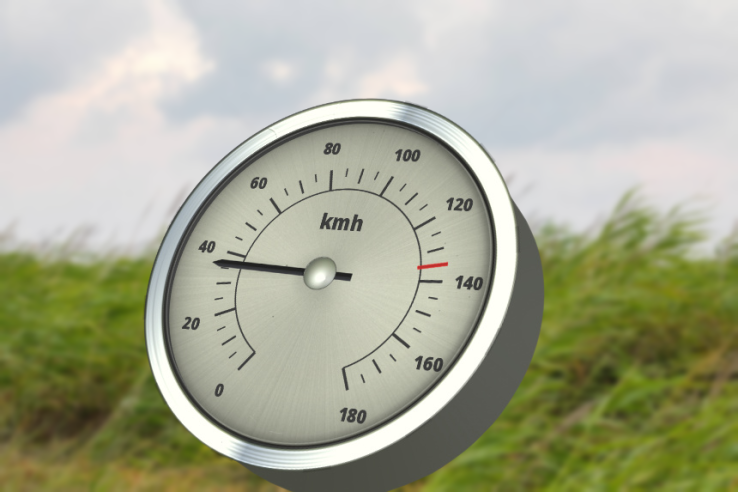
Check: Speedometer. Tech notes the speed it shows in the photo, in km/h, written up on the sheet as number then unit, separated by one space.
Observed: 35 km/h
